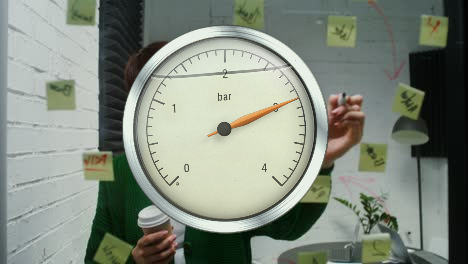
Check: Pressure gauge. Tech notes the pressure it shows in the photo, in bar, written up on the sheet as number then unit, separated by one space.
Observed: 3 bar
